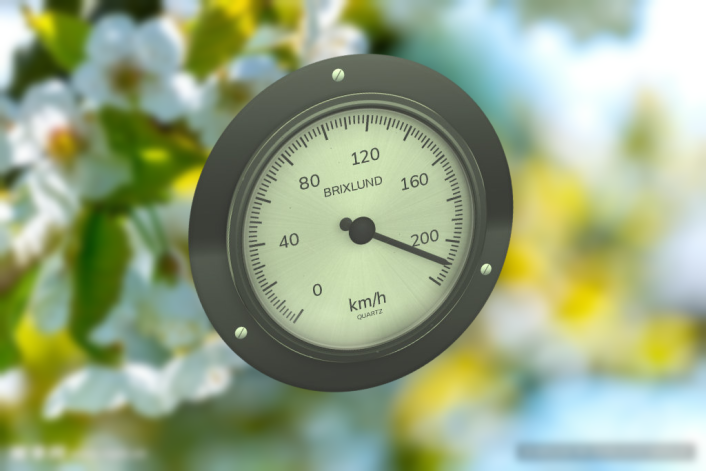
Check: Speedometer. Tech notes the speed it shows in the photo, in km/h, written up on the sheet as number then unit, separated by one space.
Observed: 210 km/h
